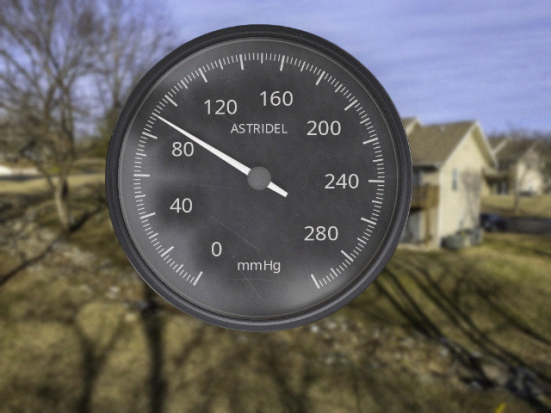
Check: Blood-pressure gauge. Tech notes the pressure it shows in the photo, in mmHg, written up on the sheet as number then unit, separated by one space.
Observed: 90 mmHg
